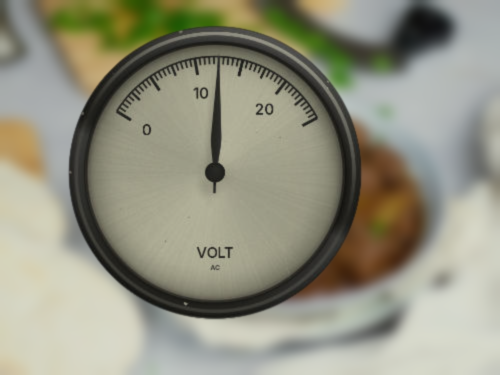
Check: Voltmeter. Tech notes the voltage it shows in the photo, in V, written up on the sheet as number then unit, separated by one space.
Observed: 12.5 V
